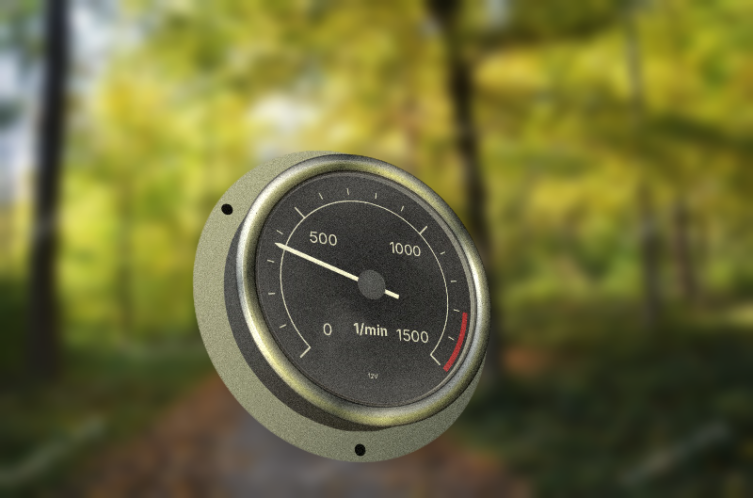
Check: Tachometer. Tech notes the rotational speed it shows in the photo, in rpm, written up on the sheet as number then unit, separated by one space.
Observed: 350 rpm
